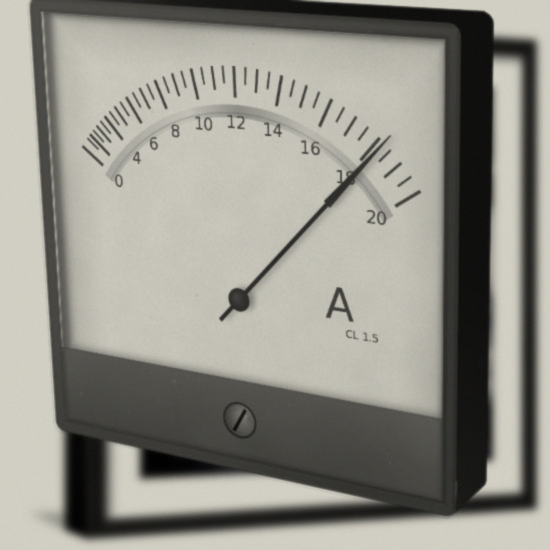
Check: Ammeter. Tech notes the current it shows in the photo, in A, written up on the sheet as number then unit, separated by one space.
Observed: 18.25 A
